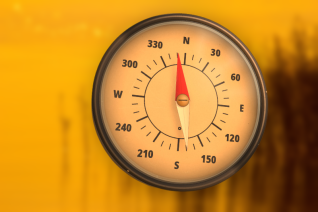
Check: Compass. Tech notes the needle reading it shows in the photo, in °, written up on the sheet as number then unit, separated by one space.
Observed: 350 °
